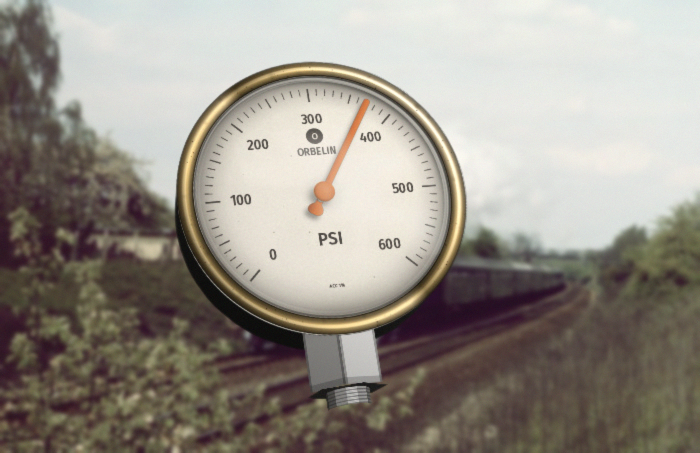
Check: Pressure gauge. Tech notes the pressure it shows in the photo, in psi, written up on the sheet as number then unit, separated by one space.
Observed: 370 psi
